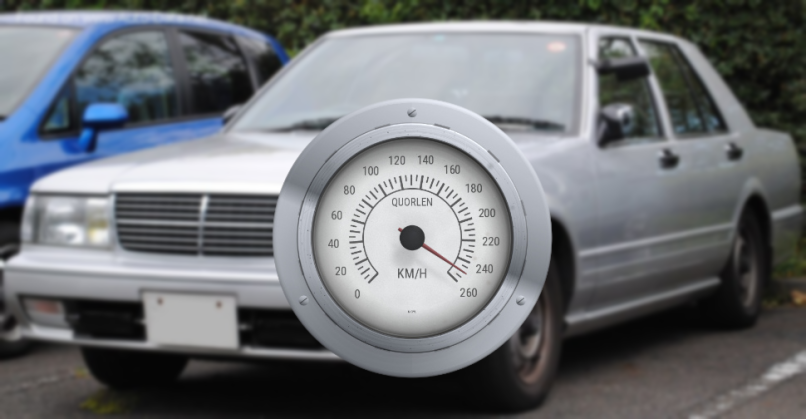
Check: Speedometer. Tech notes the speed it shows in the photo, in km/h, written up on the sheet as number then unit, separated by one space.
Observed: 250 km/h
